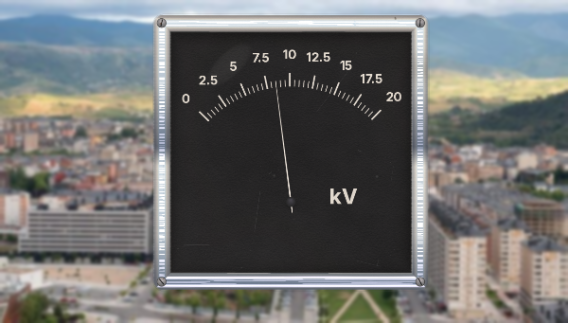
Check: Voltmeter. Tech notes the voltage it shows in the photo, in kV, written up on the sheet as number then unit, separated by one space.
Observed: 8.5 kV
